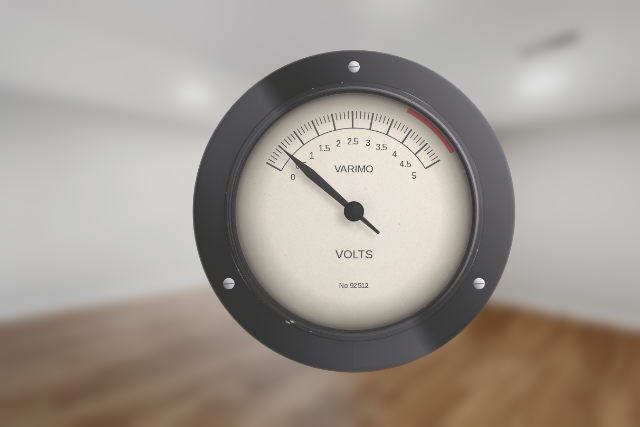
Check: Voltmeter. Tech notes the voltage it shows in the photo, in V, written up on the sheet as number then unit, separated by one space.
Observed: 0.5 V
